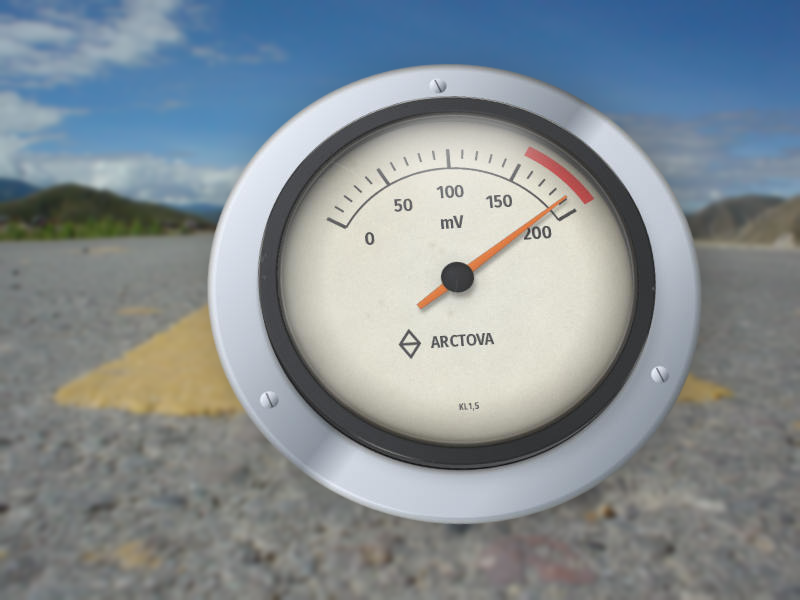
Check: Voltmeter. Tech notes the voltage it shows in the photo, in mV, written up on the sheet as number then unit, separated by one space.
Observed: 190 mV
